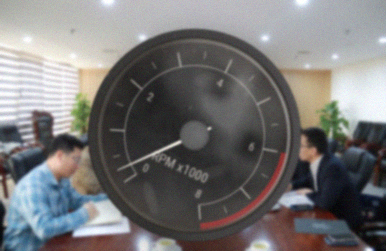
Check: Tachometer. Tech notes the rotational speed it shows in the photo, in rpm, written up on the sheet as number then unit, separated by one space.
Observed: 250 rpm
